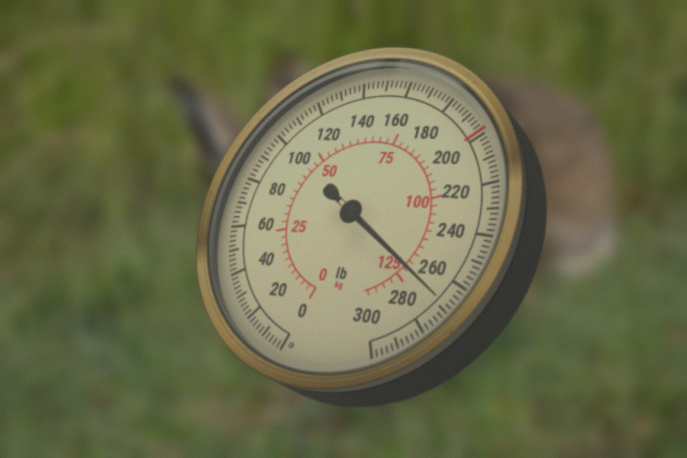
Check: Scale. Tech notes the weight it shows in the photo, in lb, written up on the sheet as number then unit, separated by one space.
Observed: 268 lb
